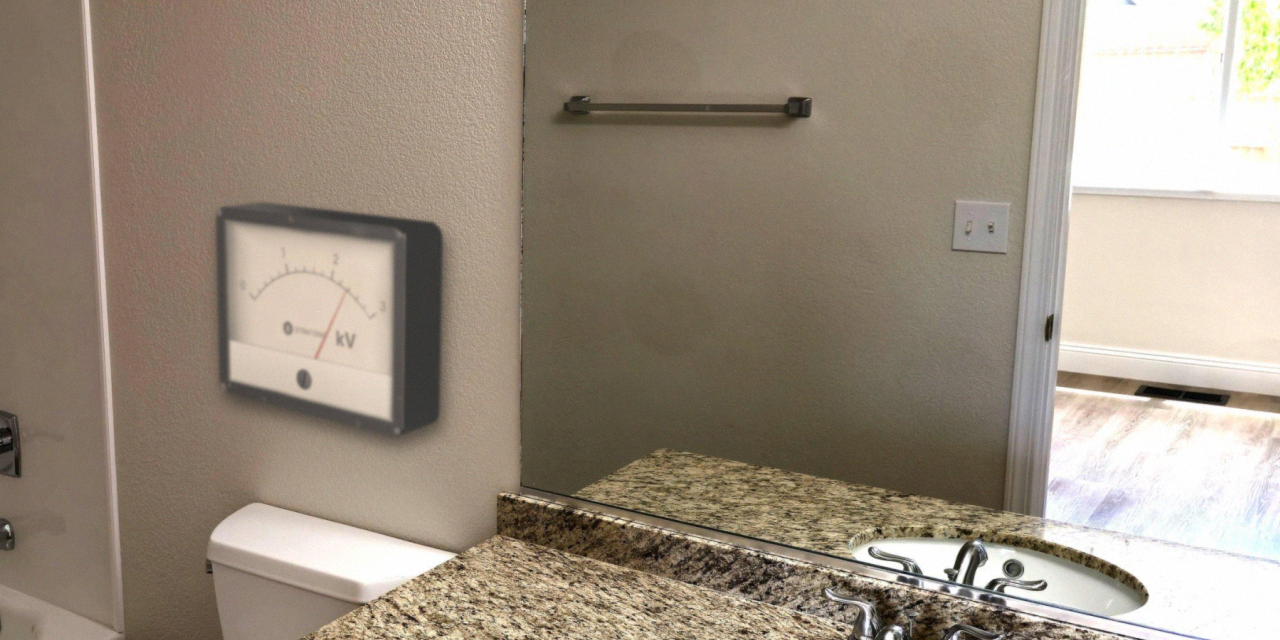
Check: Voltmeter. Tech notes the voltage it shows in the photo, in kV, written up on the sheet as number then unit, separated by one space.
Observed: 2.4 kV
